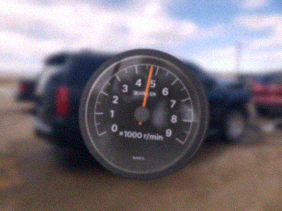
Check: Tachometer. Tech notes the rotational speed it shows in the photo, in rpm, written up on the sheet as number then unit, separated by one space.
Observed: 4750 rpm
